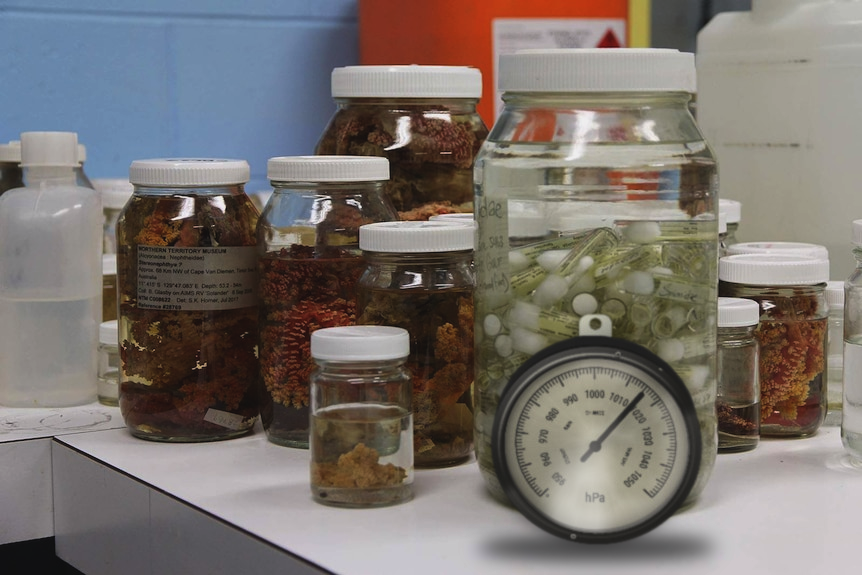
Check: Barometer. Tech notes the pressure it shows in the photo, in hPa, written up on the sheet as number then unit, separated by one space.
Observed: 1015 hPa
